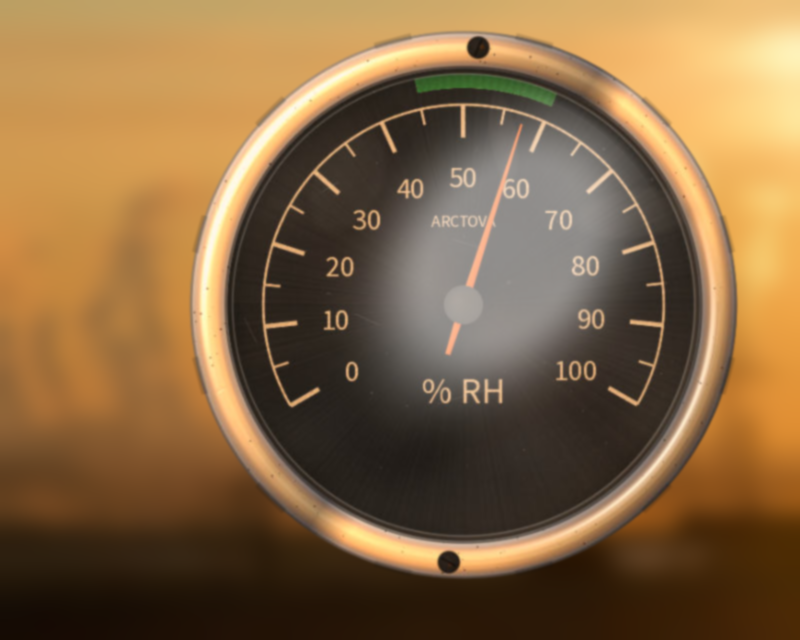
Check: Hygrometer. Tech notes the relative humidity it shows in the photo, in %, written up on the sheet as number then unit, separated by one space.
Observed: 57.5 %
